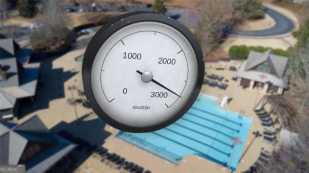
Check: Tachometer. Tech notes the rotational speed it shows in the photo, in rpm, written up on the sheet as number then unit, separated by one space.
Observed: 2750 rpm
